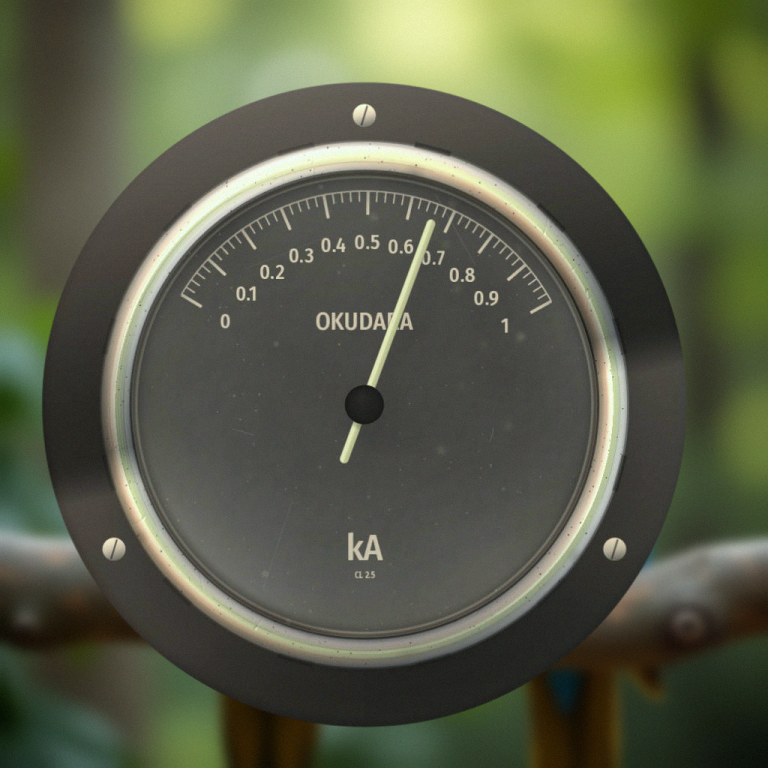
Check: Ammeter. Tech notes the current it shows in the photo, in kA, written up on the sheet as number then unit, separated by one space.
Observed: 0.66 kA
